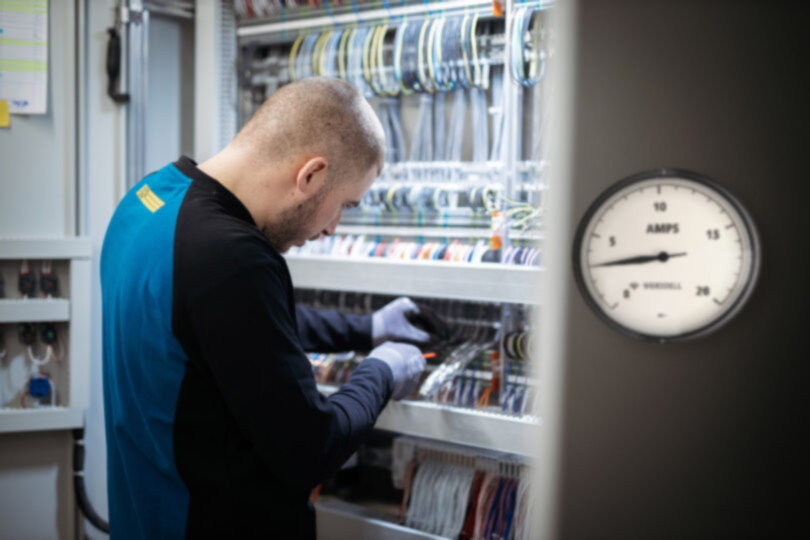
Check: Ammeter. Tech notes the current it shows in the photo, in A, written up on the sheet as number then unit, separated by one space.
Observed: 3 A
